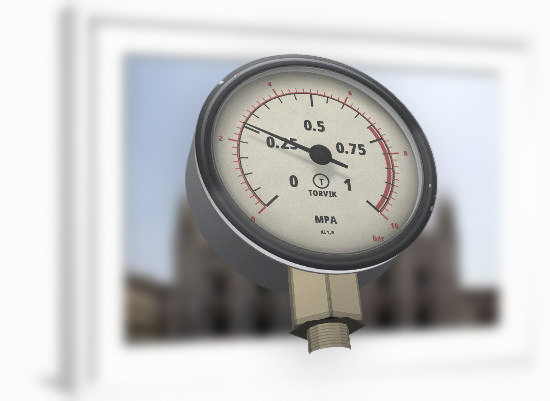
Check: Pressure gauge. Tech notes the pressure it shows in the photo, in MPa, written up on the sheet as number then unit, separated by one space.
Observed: 0.25 MPa
